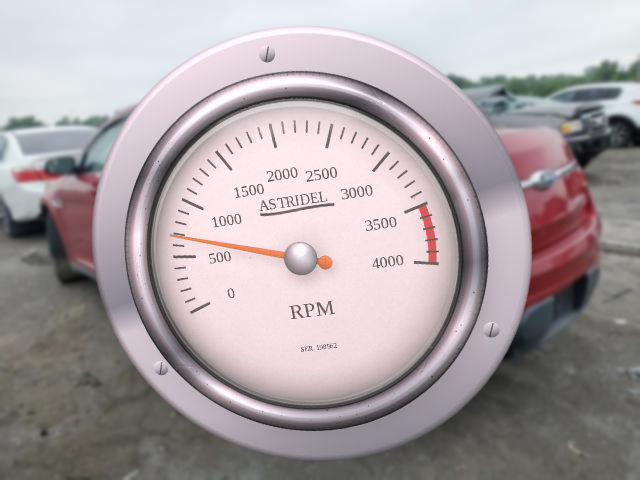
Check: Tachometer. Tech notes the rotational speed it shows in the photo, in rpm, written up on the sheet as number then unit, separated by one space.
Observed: 700 rpm
